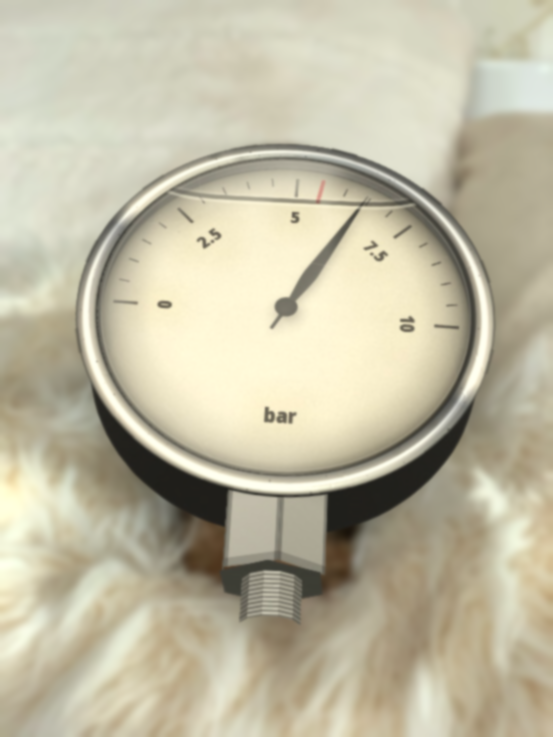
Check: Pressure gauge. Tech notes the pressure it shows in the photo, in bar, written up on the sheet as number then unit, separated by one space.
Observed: 6.5 bar
